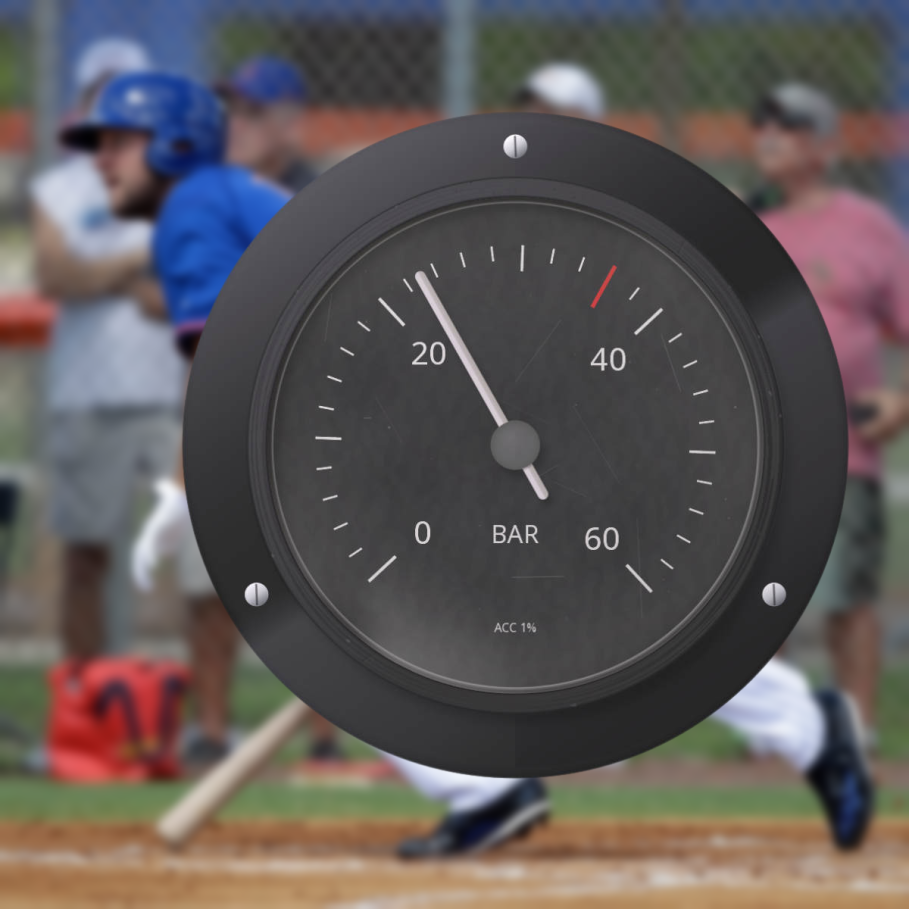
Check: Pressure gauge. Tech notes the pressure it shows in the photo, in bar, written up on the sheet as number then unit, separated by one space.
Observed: 23 bar
